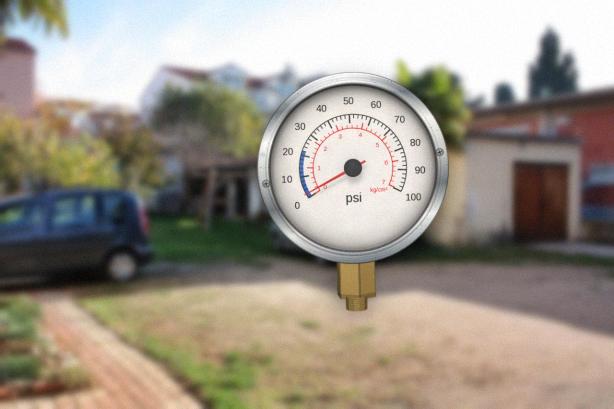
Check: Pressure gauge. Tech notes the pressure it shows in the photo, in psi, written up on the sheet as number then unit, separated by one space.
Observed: 2 psi
